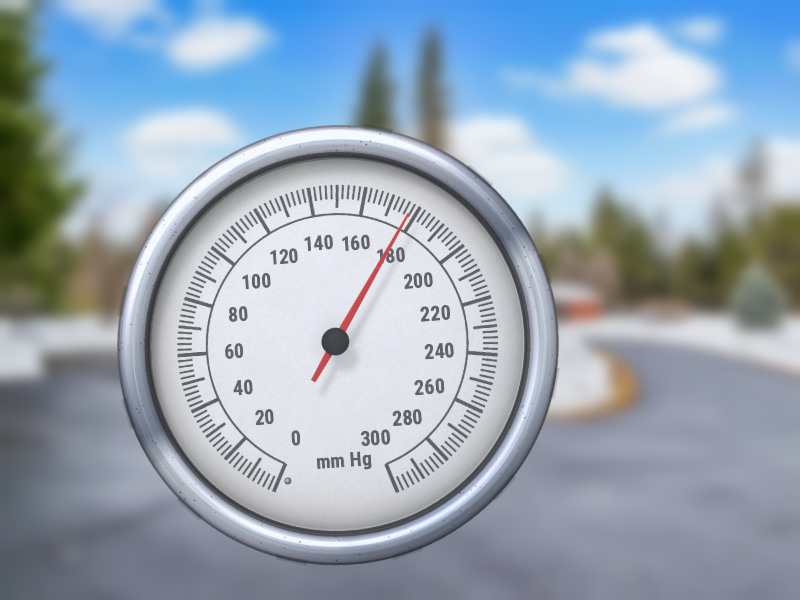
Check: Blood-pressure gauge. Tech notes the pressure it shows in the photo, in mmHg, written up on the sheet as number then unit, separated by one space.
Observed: 178 mmHg
